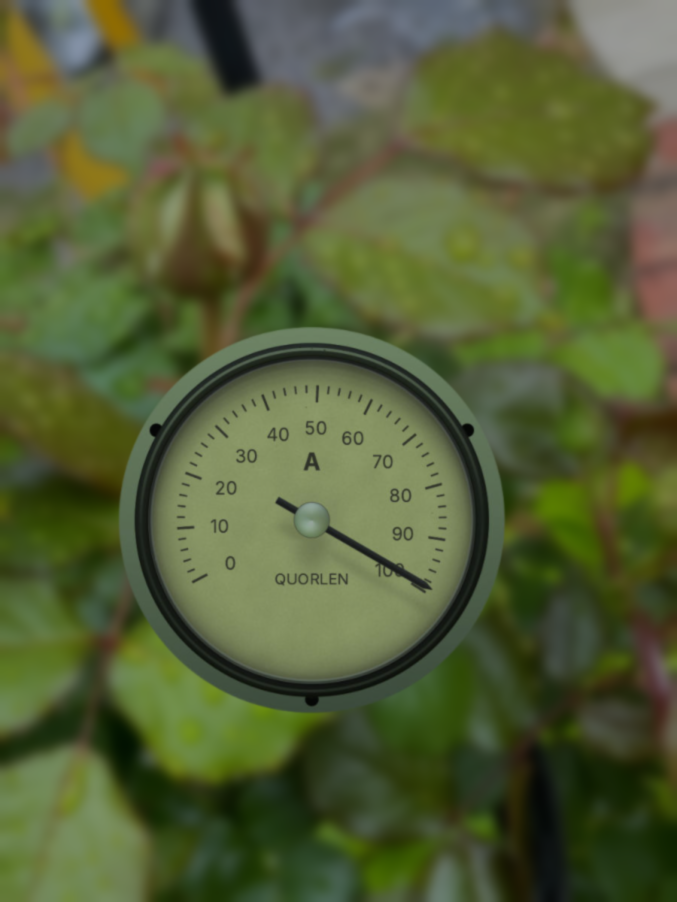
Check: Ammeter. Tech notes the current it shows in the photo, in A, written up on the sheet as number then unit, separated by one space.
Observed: 99 A
